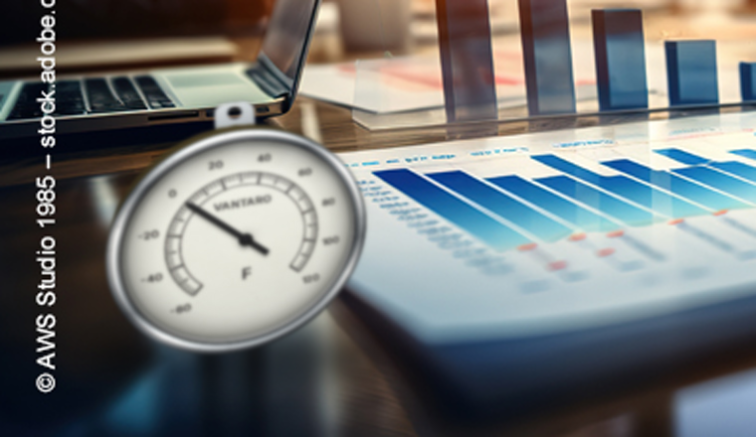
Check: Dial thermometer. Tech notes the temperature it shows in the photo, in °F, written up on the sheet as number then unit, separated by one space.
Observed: 0 °F
